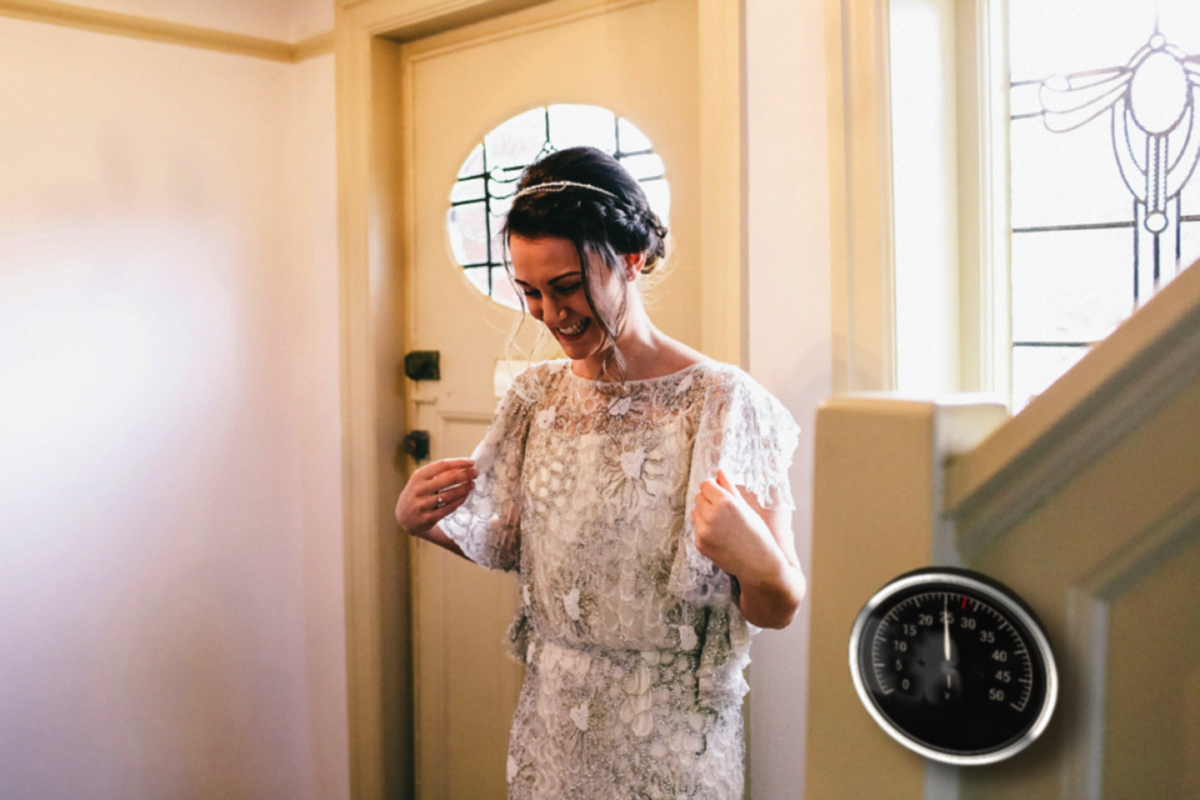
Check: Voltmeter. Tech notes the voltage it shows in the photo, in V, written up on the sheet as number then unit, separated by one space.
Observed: 25 V
